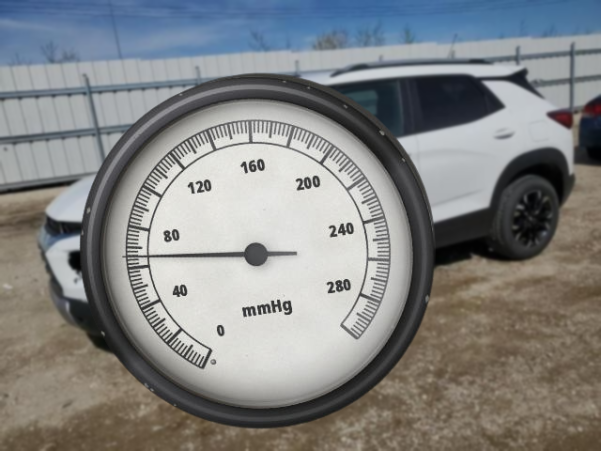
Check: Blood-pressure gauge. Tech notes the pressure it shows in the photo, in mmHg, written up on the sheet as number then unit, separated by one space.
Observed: 66 mmHg
